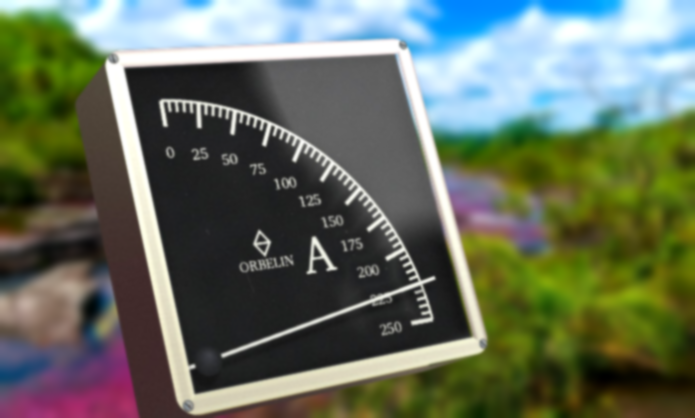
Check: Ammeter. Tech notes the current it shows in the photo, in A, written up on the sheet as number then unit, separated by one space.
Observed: 225 A
